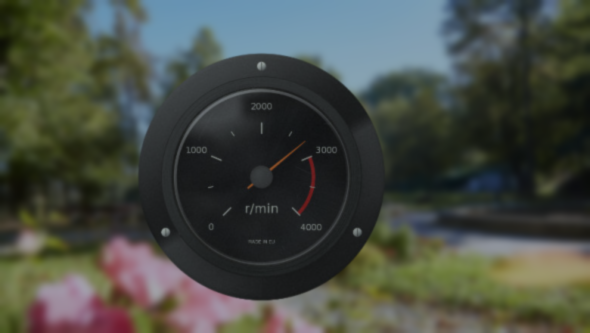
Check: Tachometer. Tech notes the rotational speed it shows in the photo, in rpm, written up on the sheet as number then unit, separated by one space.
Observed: 2750 rpm
